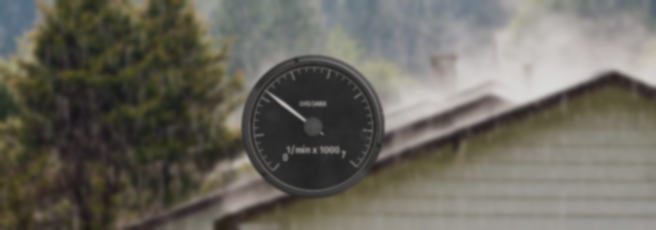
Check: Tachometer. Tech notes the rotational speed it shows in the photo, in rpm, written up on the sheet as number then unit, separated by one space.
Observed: 2200 rpm
